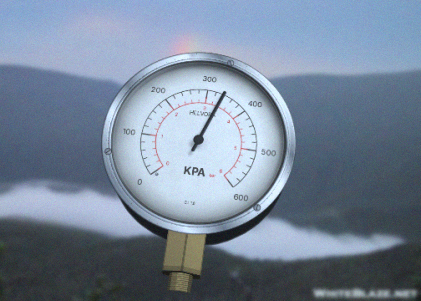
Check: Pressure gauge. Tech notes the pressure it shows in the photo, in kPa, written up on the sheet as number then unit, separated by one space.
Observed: 340 kPa
